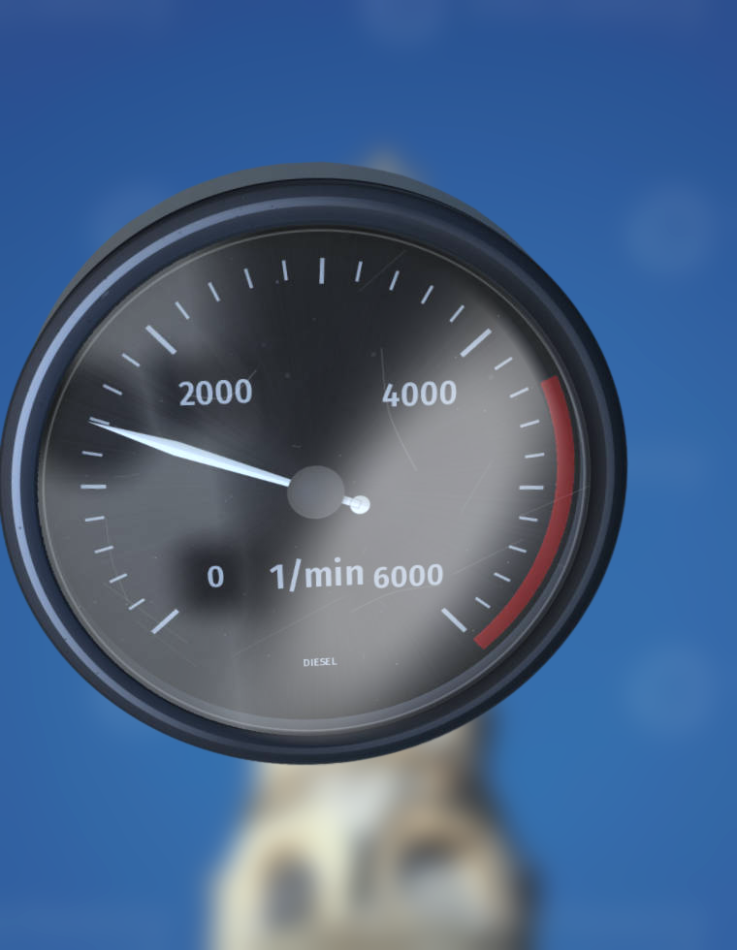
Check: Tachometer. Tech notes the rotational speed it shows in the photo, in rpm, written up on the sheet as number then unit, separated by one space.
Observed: 1400 rpm
